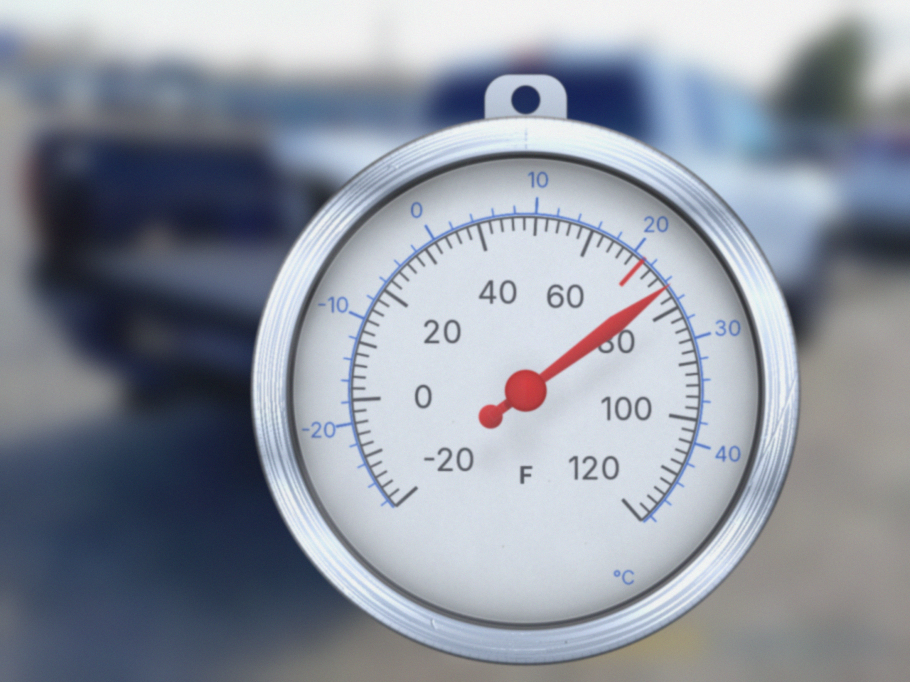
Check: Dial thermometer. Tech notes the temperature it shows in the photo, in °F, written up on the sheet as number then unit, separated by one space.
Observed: 76 °F
